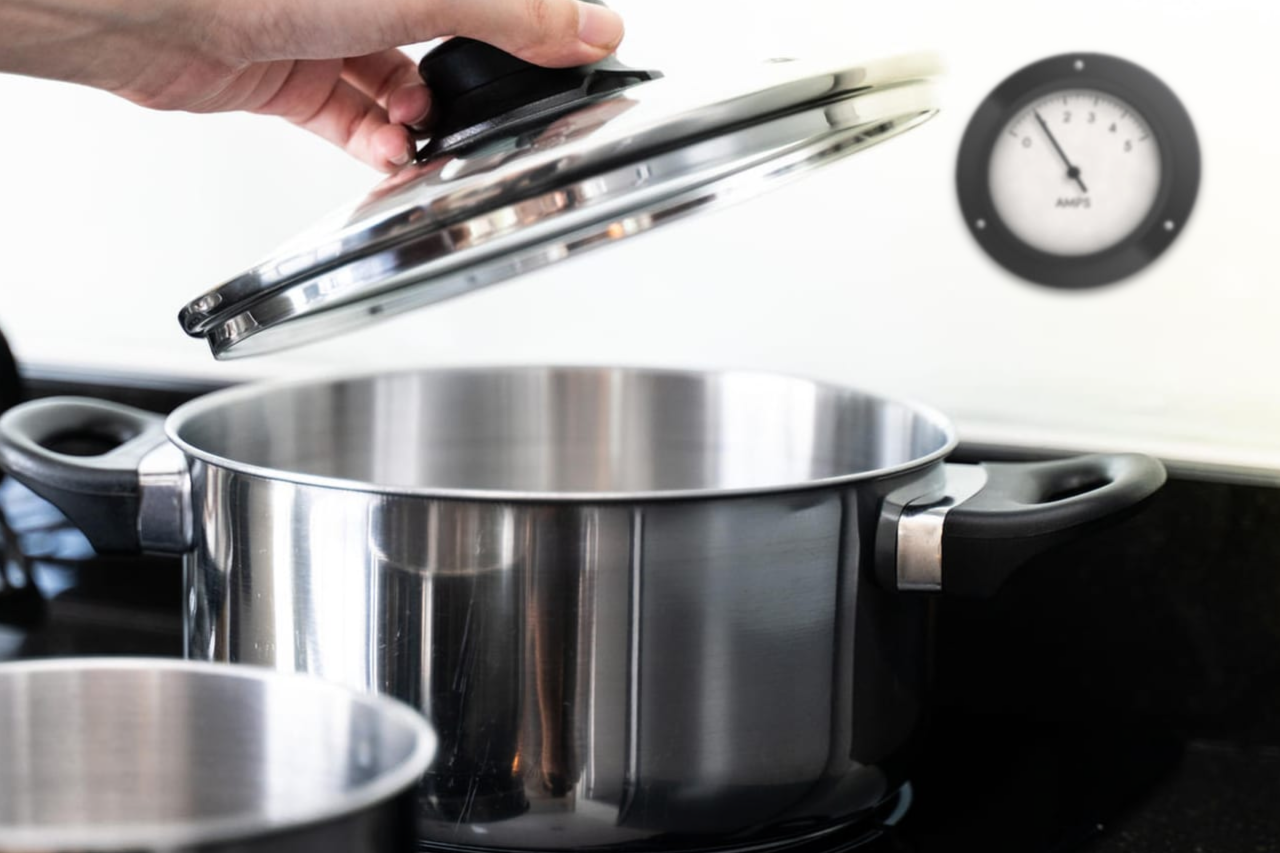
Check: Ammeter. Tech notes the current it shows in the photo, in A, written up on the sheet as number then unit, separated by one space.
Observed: 1 A
